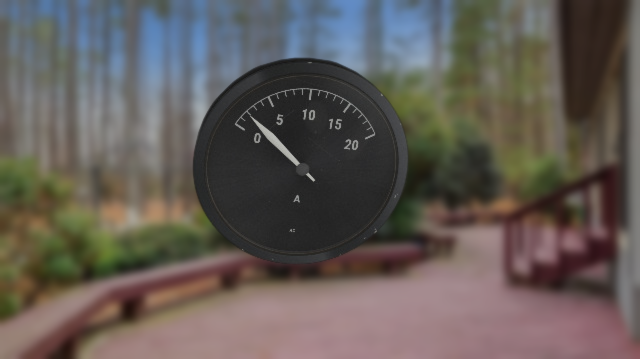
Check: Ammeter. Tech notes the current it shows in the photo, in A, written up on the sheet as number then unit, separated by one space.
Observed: 2 A
